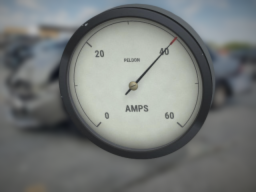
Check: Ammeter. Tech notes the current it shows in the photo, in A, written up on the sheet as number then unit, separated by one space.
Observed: 40 A
